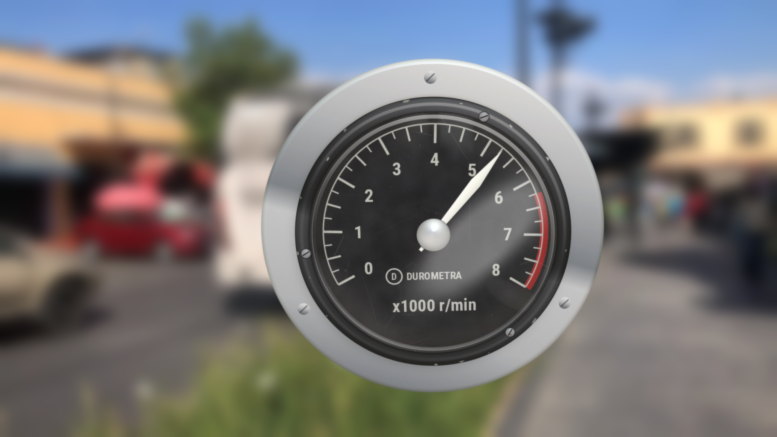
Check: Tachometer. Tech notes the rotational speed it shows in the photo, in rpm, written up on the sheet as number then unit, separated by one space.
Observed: 5250 rpm
